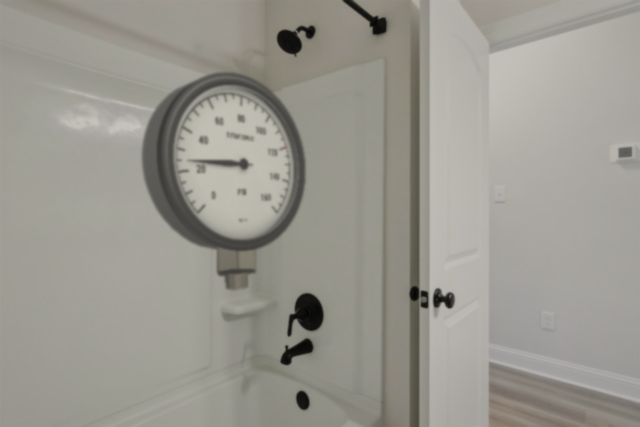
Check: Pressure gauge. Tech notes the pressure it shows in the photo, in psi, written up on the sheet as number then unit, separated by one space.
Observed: 25 psi
